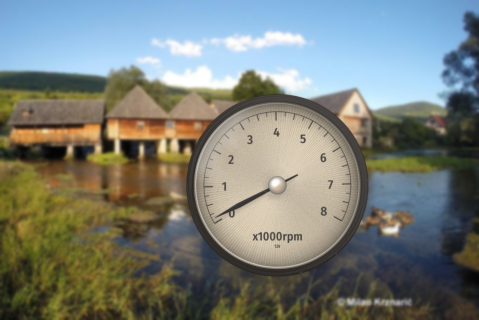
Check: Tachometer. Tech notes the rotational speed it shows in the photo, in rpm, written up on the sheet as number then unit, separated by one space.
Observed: 125 rpm
